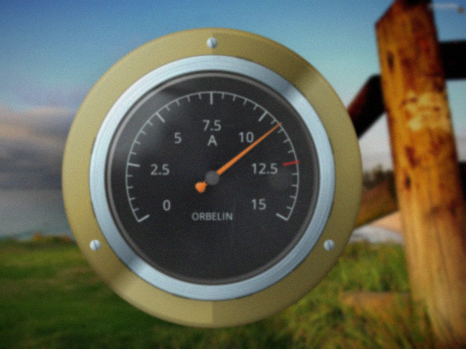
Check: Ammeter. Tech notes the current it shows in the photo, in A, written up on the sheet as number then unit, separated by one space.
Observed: 10.75 A
